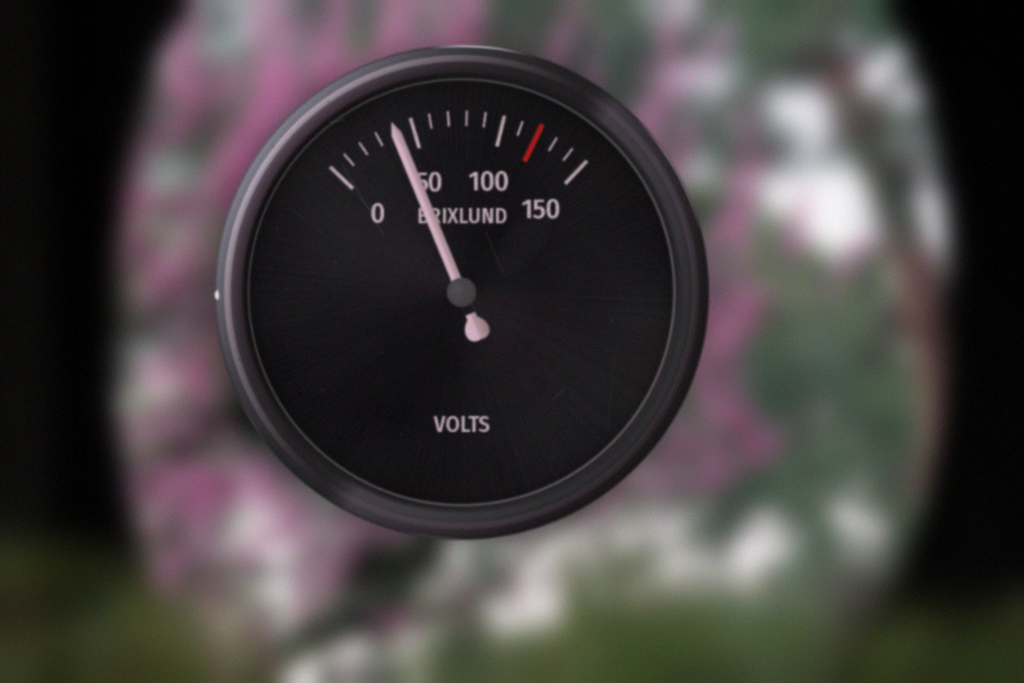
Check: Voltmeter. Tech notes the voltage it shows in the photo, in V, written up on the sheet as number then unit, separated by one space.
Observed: 40 V
